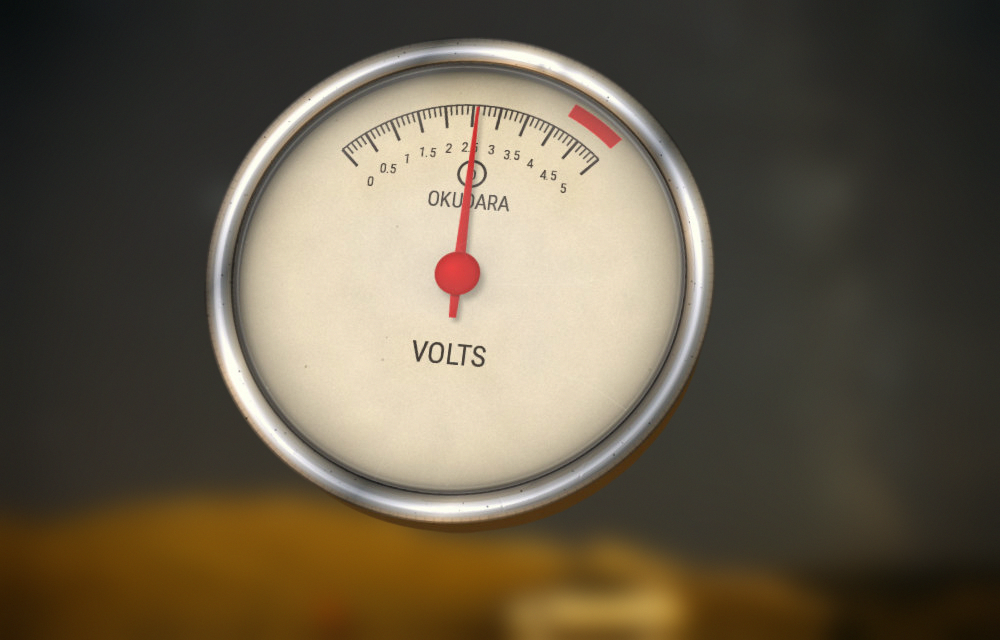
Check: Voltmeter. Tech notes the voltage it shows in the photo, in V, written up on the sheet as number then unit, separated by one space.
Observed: 2.6 V
